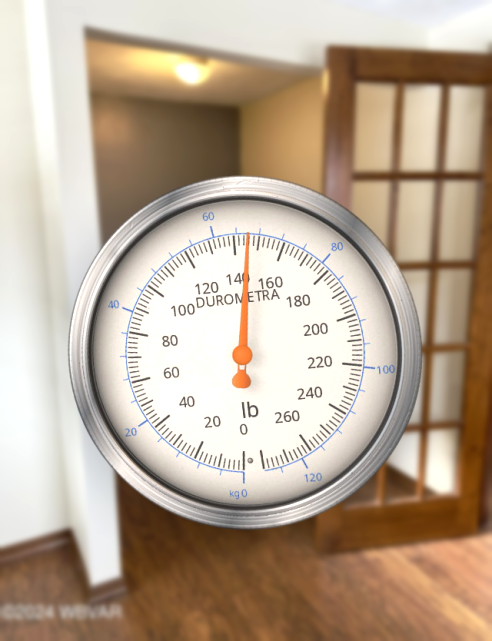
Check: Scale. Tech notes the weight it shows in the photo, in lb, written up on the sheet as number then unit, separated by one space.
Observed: 146 lb
